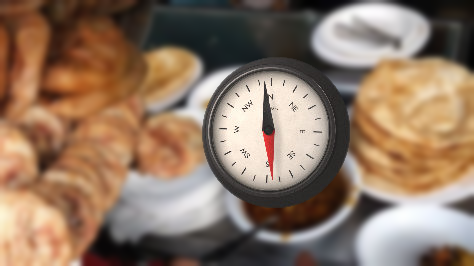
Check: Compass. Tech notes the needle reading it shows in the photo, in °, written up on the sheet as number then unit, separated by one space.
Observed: 172.5 °
